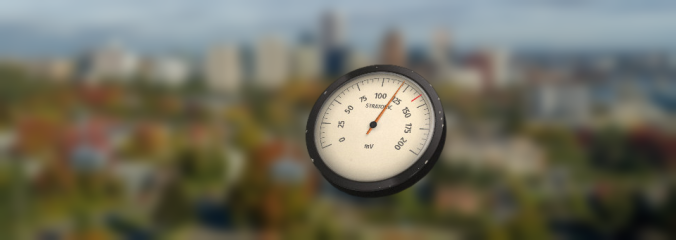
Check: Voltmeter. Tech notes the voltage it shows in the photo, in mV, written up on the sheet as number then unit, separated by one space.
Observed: 120 mV
